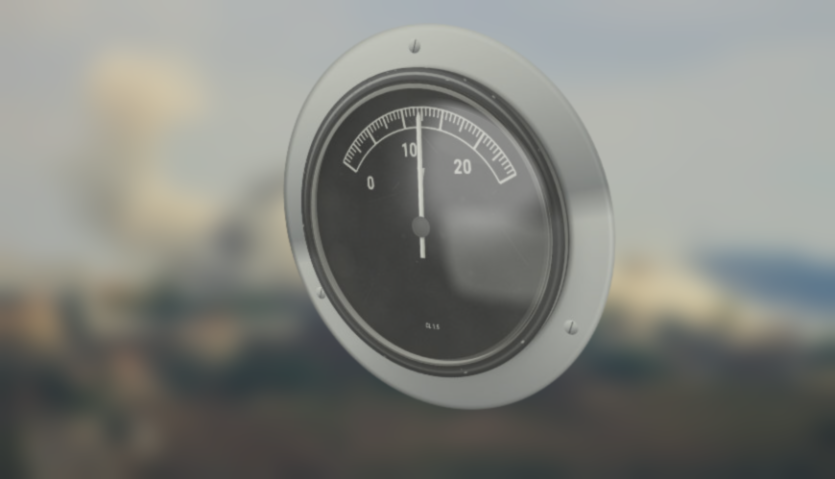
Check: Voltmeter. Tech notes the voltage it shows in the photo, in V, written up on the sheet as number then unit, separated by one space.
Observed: 12.5 V
